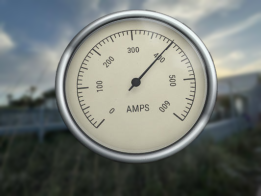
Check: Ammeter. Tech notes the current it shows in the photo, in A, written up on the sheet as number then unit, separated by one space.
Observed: 400 A
